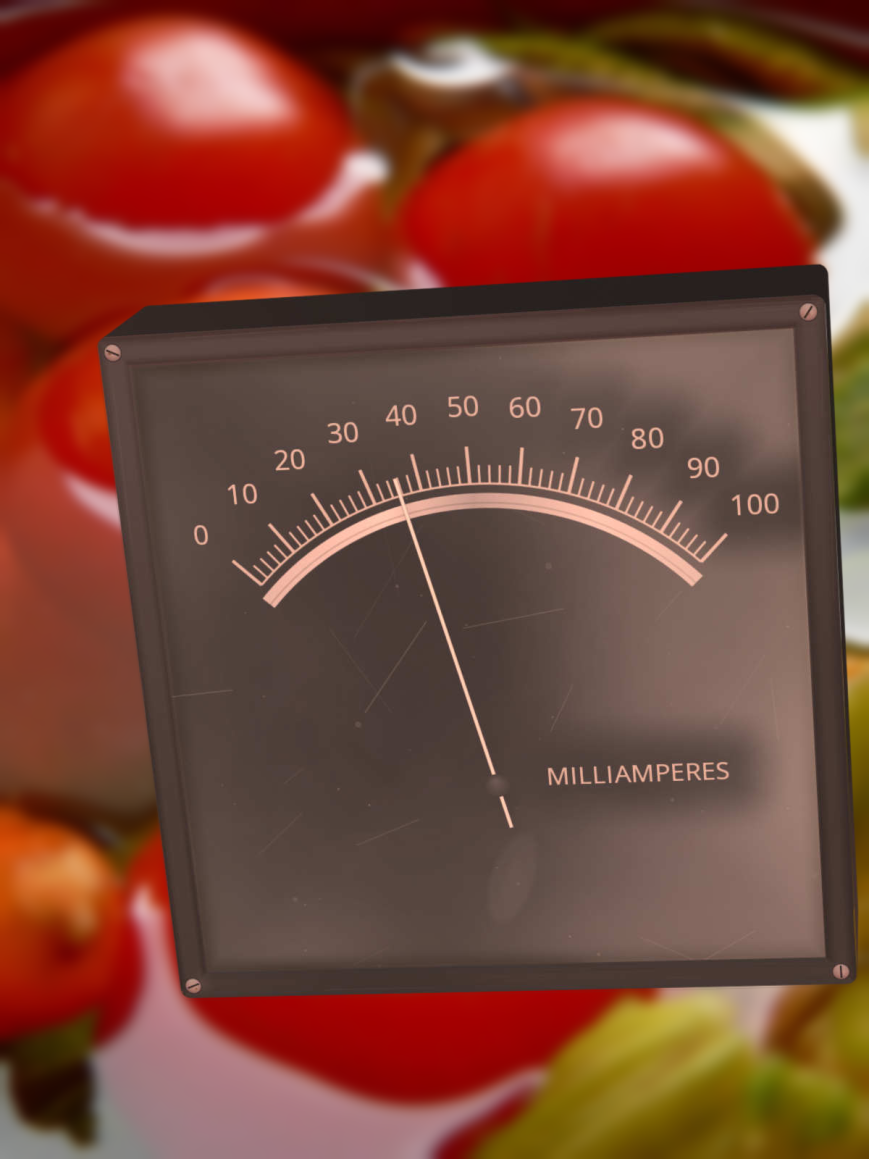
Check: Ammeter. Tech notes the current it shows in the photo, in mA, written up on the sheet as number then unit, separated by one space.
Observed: 36 mA
